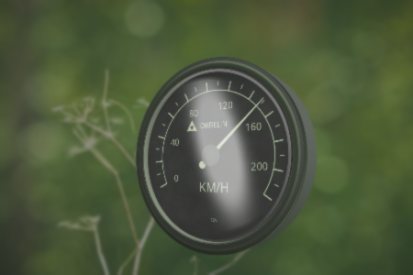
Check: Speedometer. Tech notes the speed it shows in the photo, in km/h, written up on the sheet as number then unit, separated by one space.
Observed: 150 km/h
